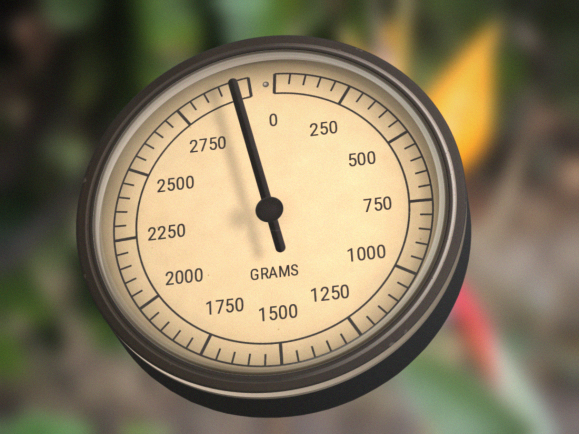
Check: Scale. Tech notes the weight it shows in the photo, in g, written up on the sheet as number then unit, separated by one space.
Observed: 2950 g
